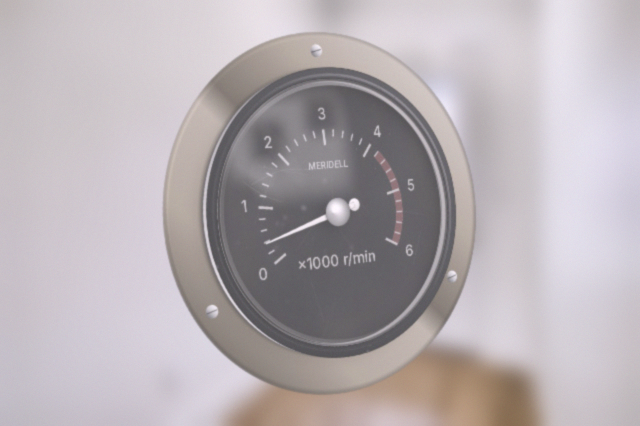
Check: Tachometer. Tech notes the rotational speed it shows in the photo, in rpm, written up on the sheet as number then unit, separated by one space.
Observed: 400 rpm
